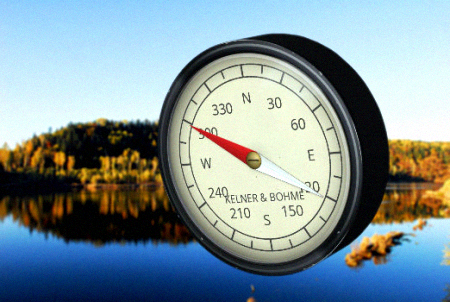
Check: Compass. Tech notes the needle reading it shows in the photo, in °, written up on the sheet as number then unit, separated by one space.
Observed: 300 °
